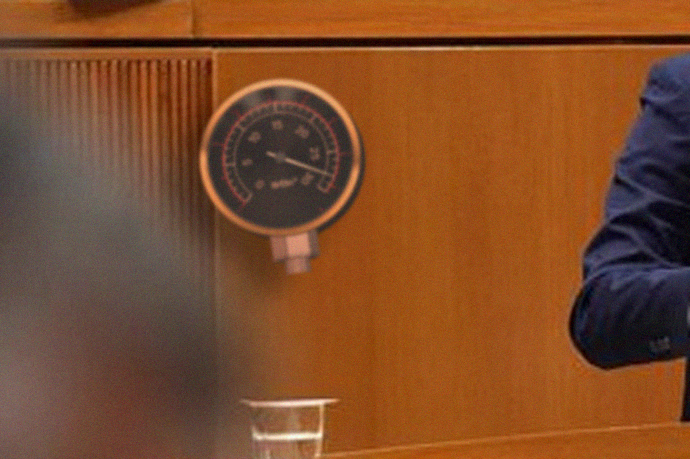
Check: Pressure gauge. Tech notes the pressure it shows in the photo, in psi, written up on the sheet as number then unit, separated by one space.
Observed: 28 psi
